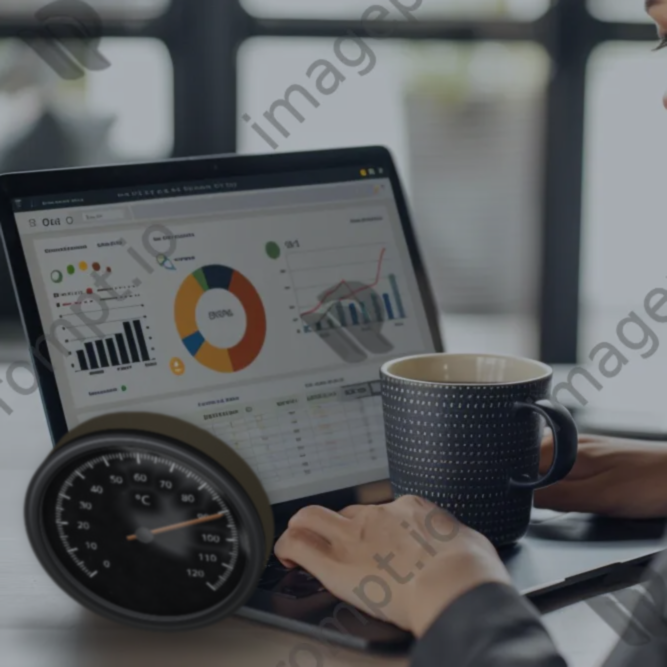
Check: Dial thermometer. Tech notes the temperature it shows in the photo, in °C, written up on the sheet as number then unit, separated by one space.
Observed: 90 °C
